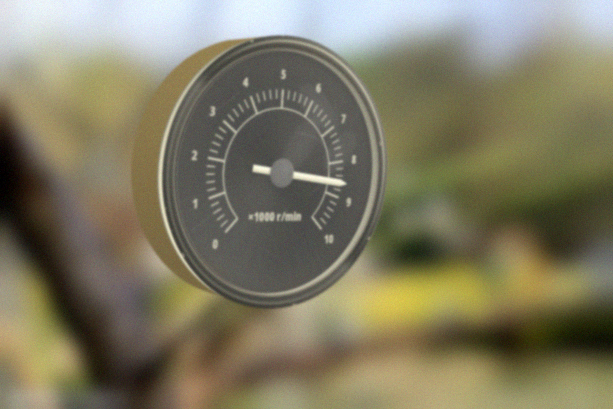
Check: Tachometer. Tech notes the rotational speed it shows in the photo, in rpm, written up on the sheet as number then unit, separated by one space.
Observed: 8600 rpm
